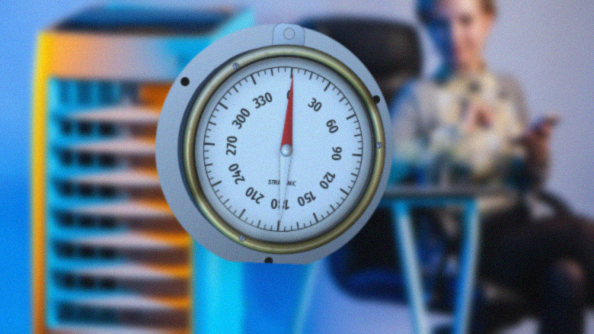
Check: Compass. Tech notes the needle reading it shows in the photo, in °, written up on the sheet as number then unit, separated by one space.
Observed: 0 °
